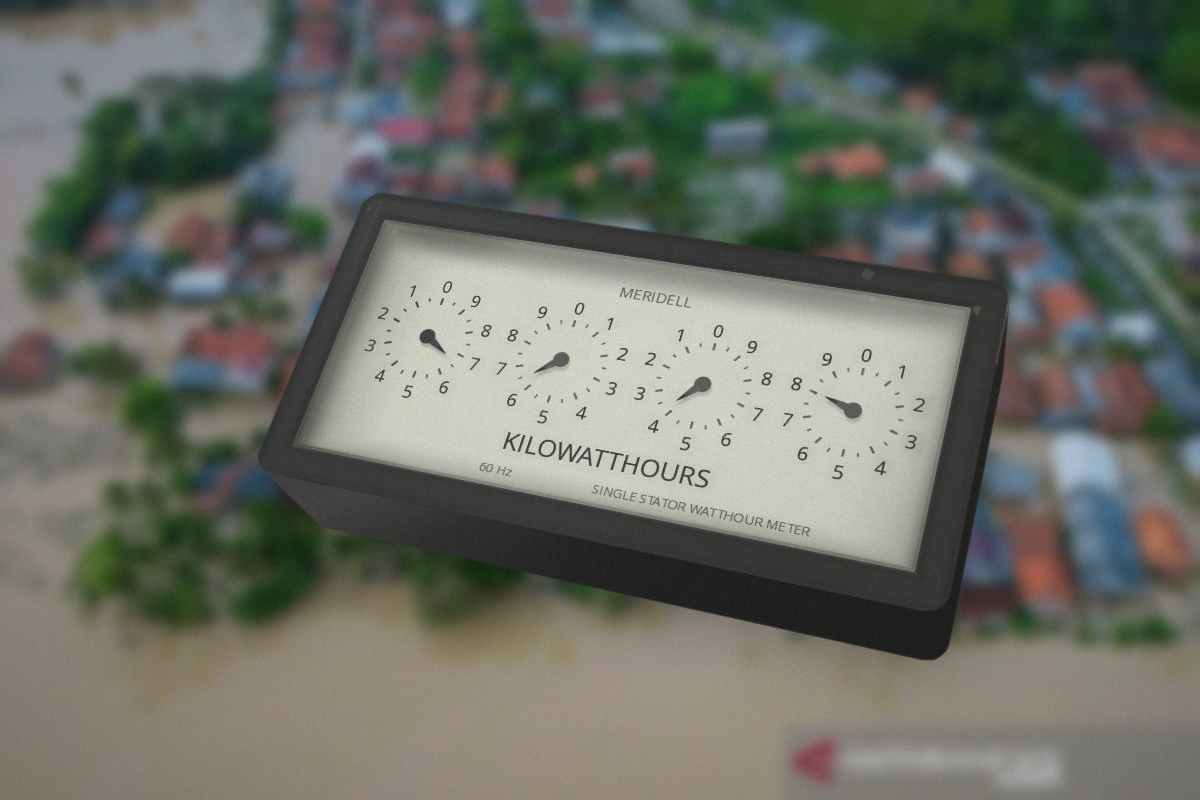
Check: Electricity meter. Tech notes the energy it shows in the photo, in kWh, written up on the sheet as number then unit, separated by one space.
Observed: 6638 kWh
